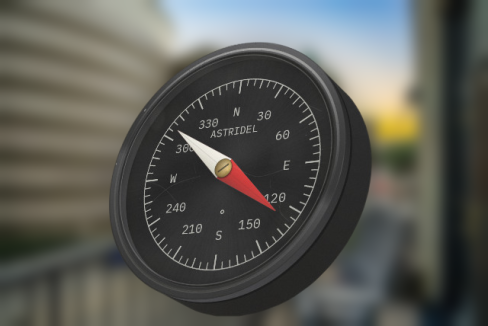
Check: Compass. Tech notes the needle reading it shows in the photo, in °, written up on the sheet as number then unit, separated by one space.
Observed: 127.5 °
